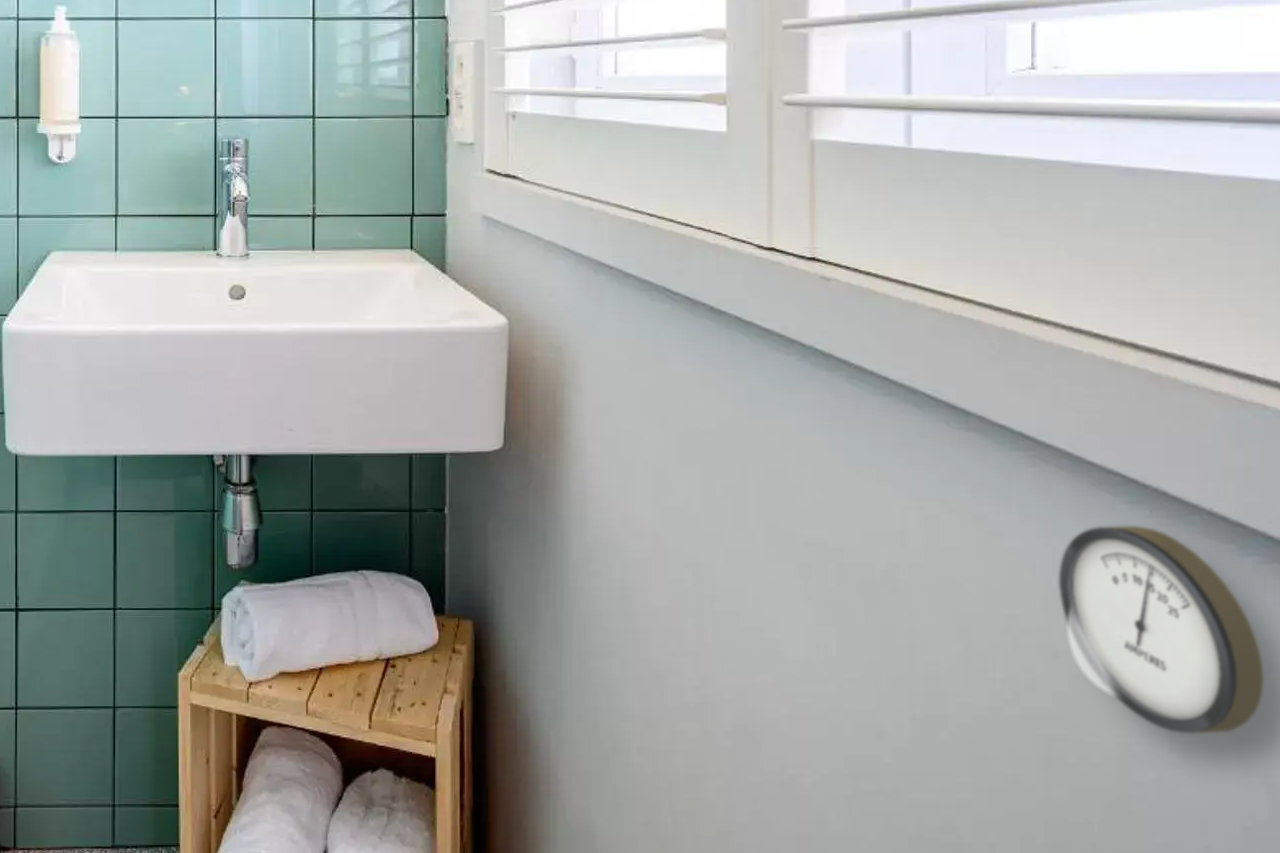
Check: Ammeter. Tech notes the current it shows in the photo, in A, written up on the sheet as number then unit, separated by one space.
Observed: 15 A
